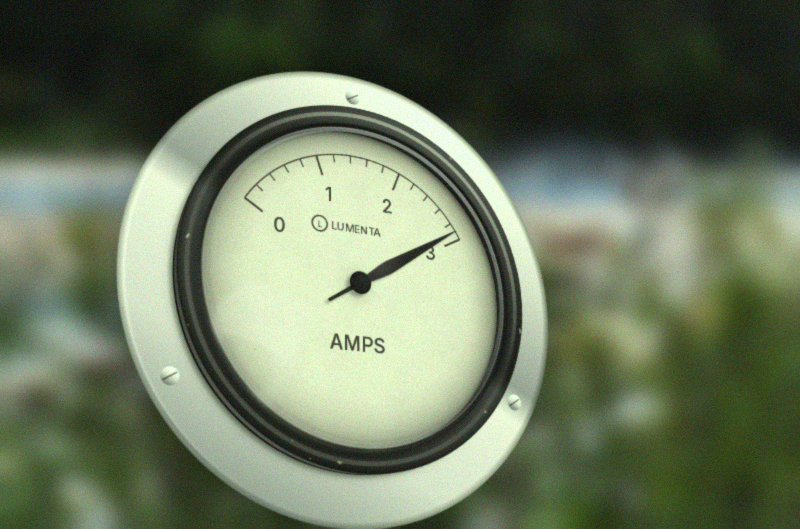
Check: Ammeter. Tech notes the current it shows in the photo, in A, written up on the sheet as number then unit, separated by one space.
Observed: 2.9 A
